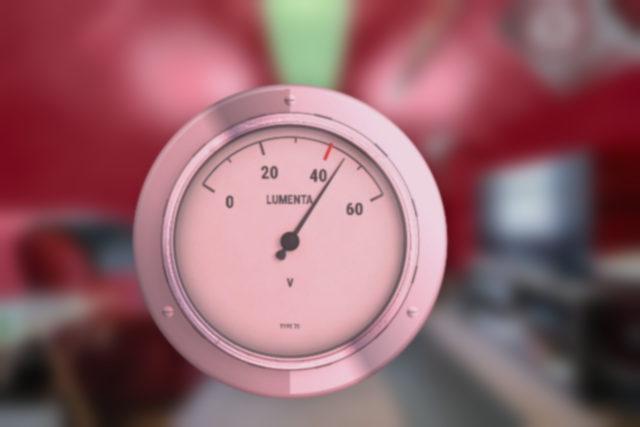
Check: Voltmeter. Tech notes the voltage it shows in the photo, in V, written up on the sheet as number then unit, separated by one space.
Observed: 45 V
